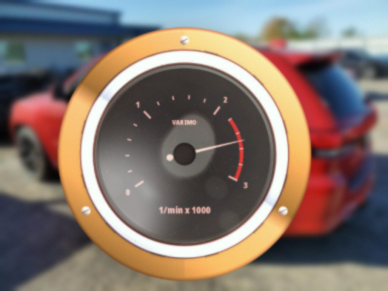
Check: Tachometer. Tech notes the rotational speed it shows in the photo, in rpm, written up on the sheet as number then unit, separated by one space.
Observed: 2500 rpm
